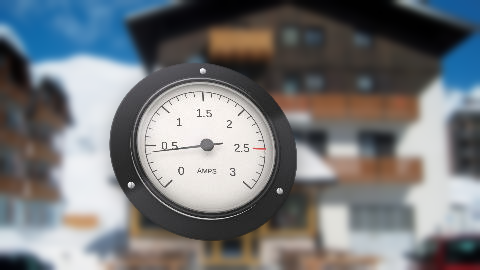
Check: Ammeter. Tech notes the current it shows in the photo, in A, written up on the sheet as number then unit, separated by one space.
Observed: 0.4 A
